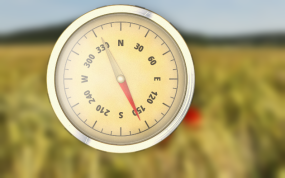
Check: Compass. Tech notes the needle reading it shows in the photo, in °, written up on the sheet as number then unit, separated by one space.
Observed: 155 °
